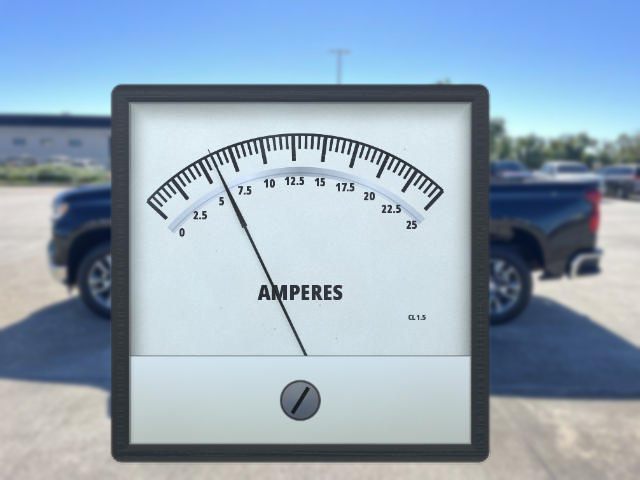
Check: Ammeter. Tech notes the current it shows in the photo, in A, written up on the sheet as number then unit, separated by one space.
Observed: 6 A
